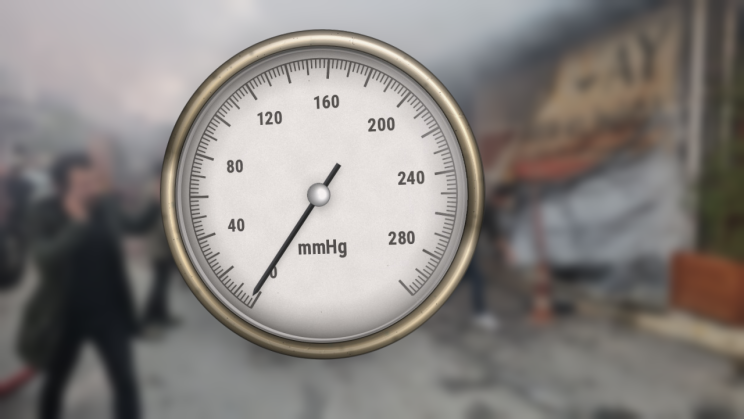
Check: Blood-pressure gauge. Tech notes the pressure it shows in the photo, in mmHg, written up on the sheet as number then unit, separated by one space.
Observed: 2 mmHg
